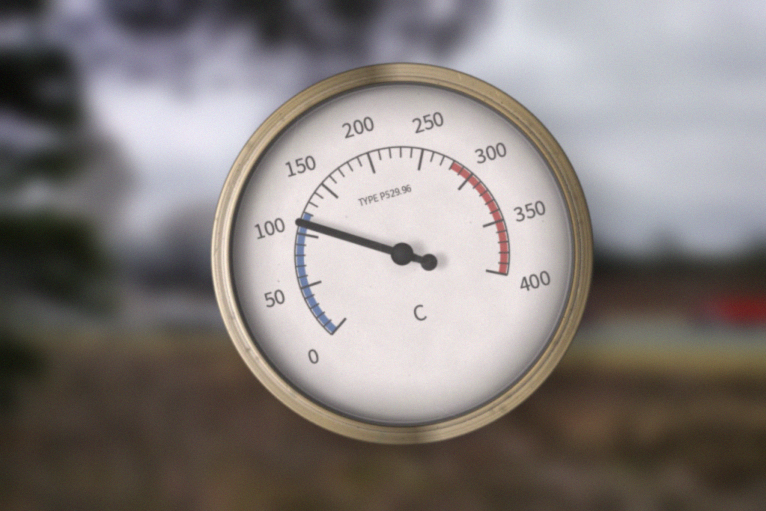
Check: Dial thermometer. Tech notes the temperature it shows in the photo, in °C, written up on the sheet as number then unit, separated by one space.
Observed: 110 °C
